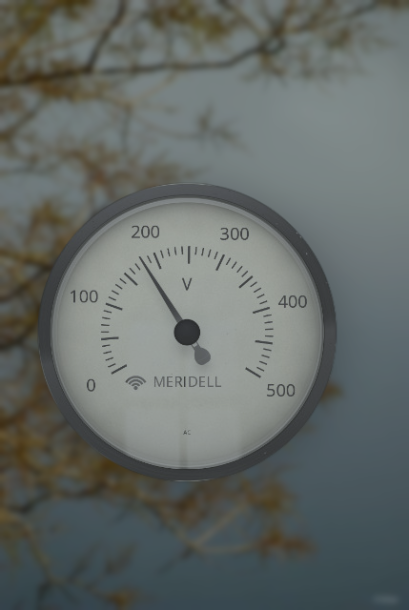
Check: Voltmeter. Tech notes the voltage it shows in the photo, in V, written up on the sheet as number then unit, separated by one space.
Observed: 180 V
